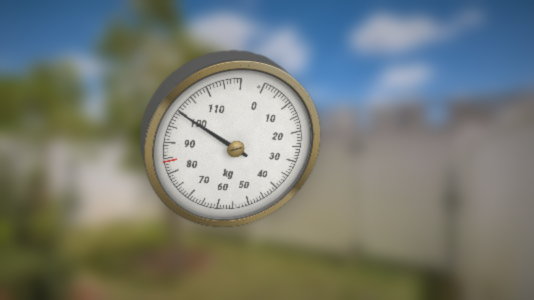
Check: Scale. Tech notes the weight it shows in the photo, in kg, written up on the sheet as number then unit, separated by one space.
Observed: 100 kg
